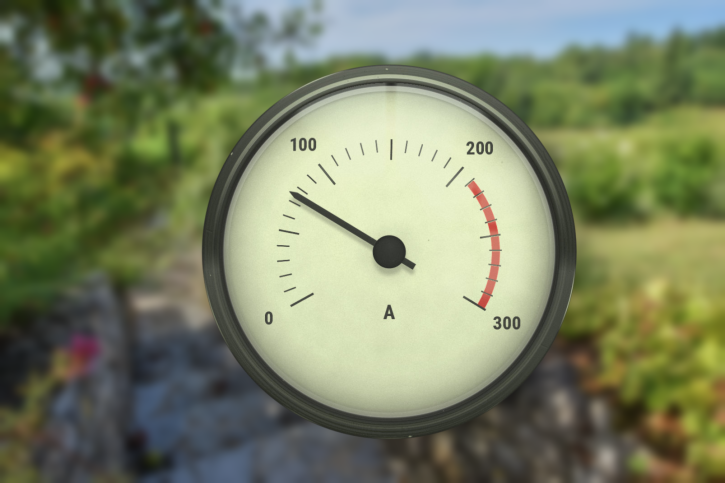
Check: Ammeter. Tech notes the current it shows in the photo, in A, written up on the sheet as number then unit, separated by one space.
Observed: 75 A
